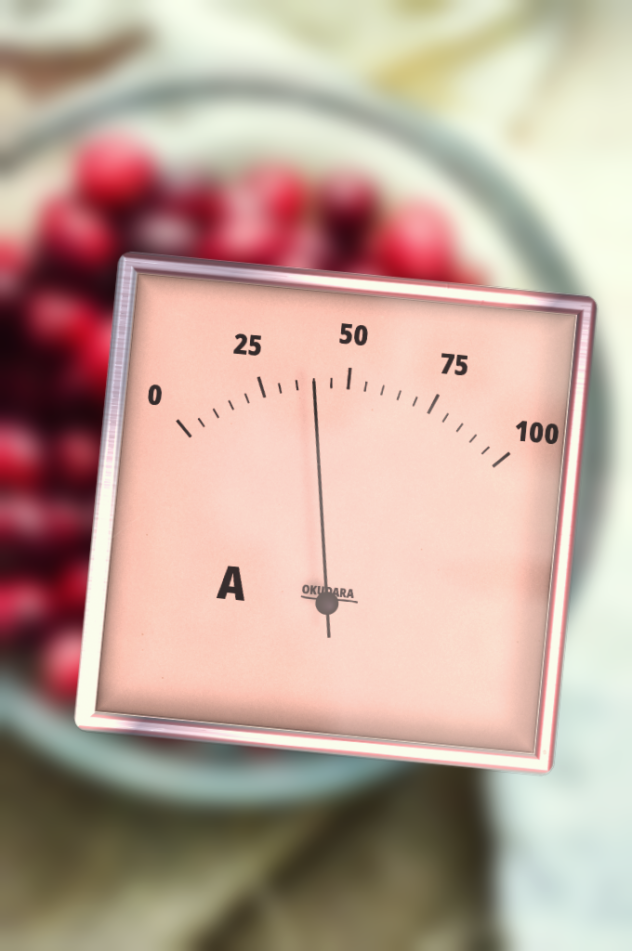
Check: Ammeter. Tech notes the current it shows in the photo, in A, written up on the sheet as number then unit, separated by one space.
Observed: 40 A
